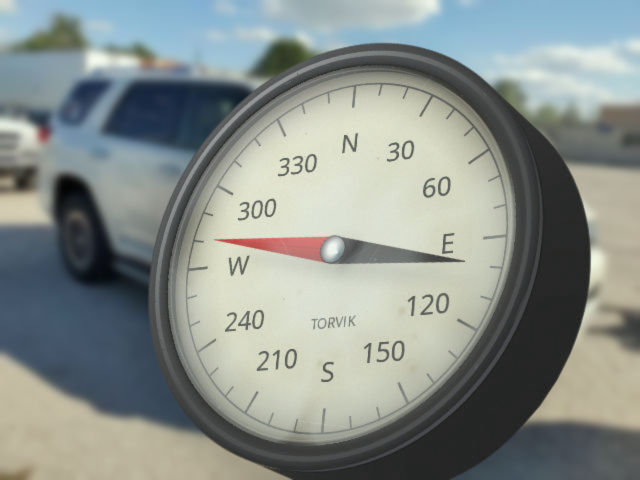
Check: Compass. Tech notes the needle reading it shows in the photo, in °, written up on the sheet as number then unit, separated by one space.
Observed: 280 °
